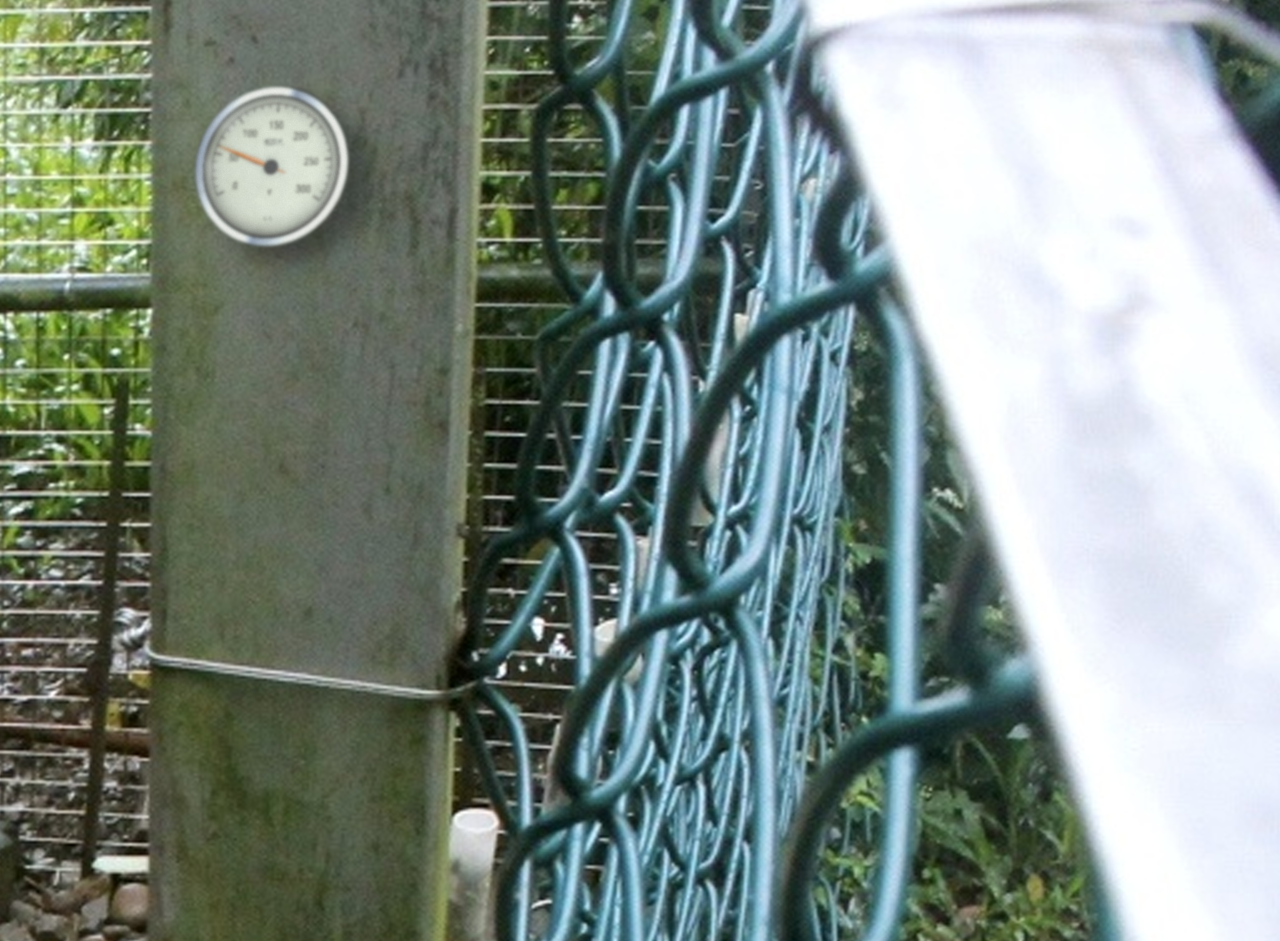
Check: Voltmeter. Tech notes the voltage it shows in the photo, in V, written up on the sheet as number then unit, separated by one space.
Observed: 60 V
